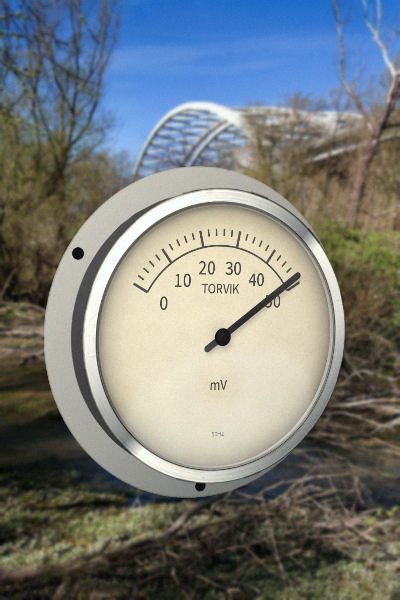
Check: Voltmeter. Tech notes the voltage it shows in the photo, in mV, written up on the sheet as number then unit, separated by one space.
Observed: 48 mV
